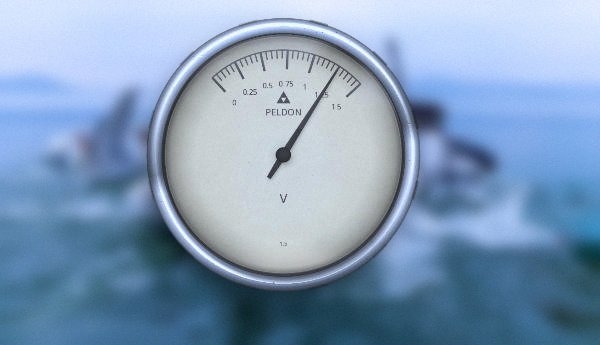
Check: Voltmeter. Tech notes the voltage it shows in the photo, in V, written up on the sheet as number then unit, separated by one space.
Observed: 1.25 V
